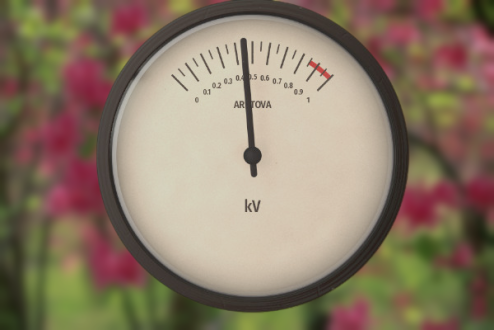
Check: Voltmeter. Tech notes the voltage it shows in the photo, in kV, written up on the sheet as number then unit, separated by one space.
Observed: 0.45 kV
